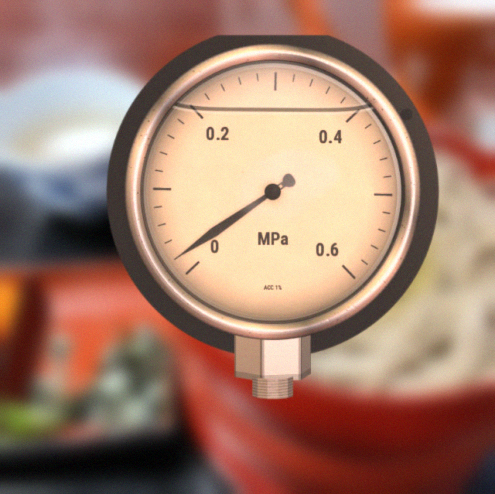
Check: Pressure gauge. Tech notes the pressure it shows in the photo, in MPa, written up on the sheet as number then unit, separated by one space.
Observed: 0.02 MPa
